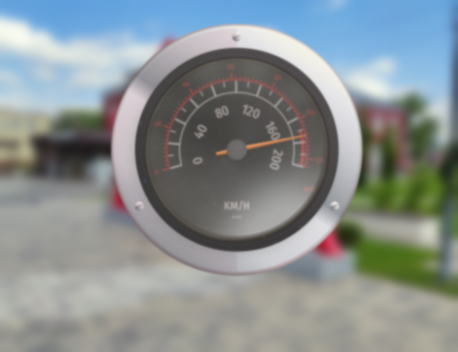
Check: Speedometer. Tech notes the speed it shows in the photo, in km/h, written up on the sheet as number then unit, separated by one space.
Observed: 175 km/h
